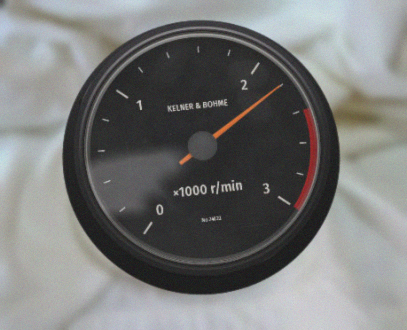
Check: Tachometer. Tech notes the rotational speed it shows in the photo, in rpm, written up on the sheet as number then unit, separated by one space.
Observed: 2200 rpm
